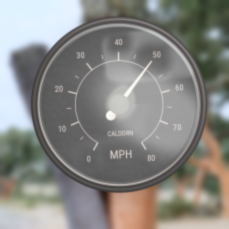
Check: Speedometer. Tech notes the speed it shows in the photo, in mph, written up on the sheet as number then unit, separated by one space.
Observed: 50 mph
